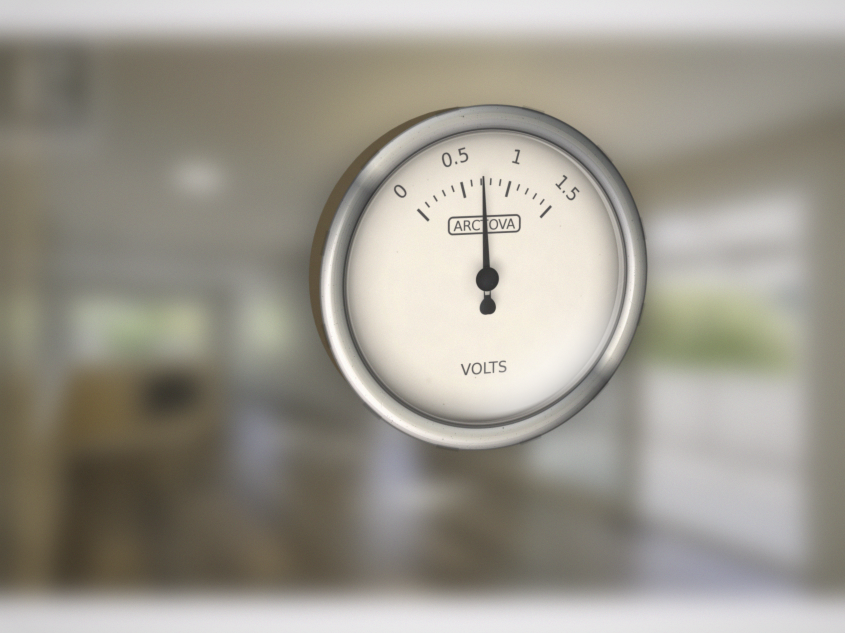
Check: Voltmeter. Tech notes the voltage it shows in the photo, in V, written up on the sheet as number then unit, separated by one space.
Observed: 0.7 V
